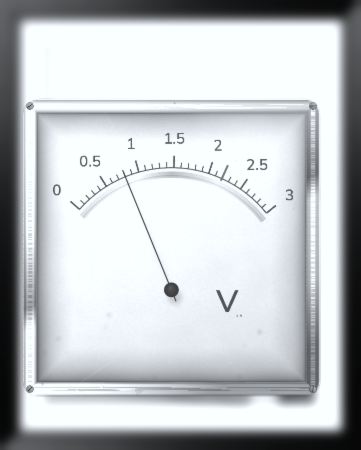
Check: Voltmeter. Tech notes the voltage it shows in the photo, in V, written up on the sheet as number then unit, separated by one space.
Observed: 0.8 V
